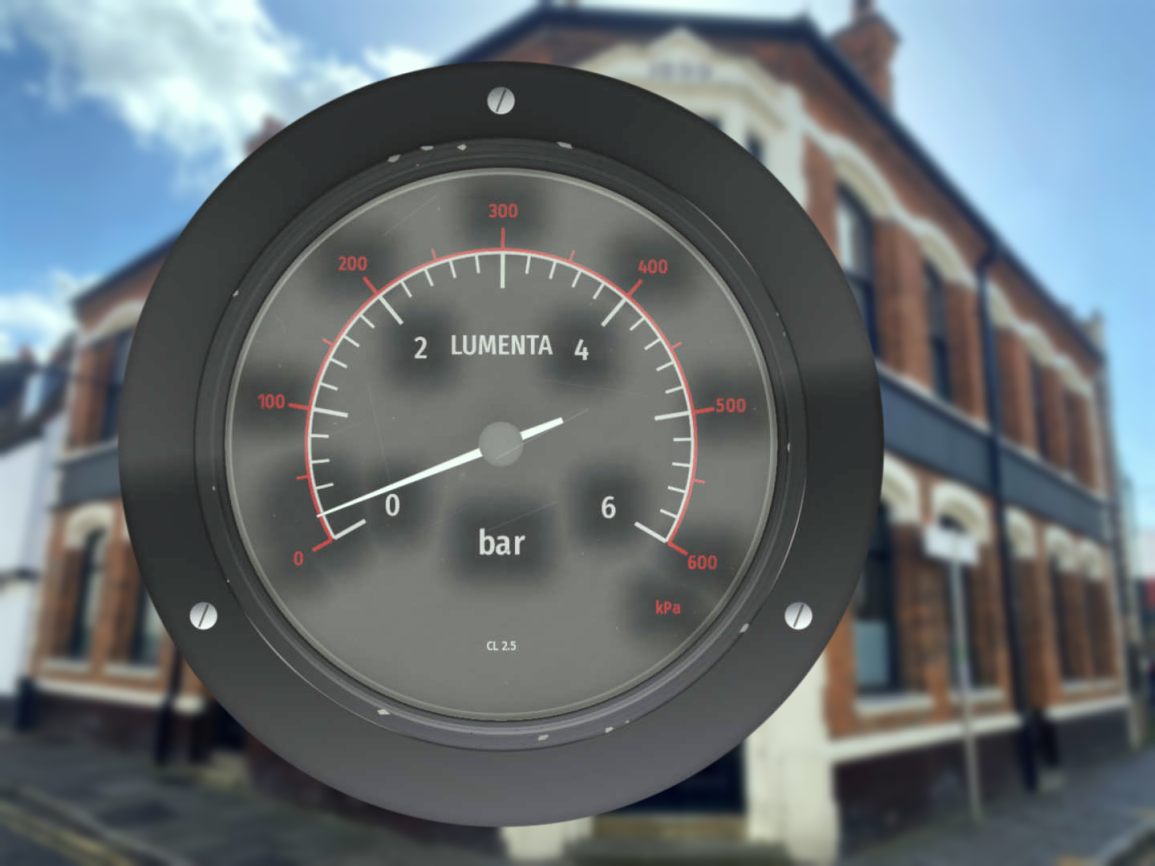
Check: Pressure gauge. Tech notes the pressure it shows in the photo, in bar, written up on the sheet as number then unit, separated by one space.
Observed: 0.2 bar
